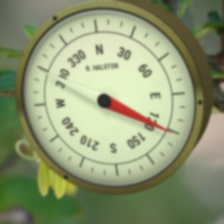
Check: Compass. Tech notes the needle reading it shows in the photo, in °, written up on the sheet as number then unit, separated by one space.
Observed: 120 °
